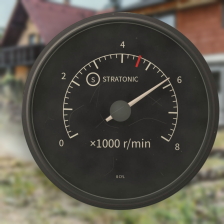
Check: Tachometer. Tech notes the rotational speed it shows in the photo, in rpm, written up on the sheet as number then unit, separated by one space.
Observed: 5800 rpm
